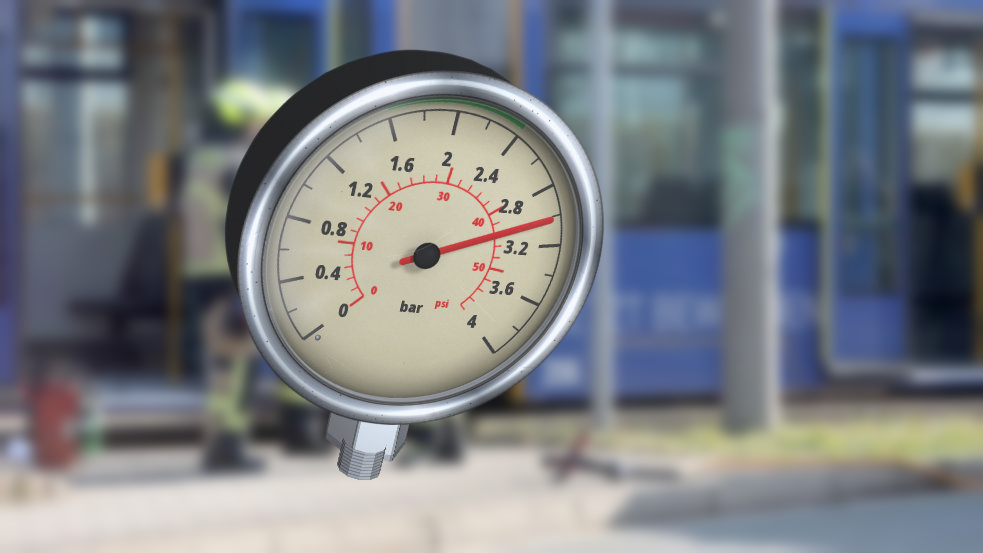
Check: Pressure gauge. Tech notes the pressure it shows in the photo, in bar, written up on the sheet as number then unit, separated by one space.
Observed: 3 bar
